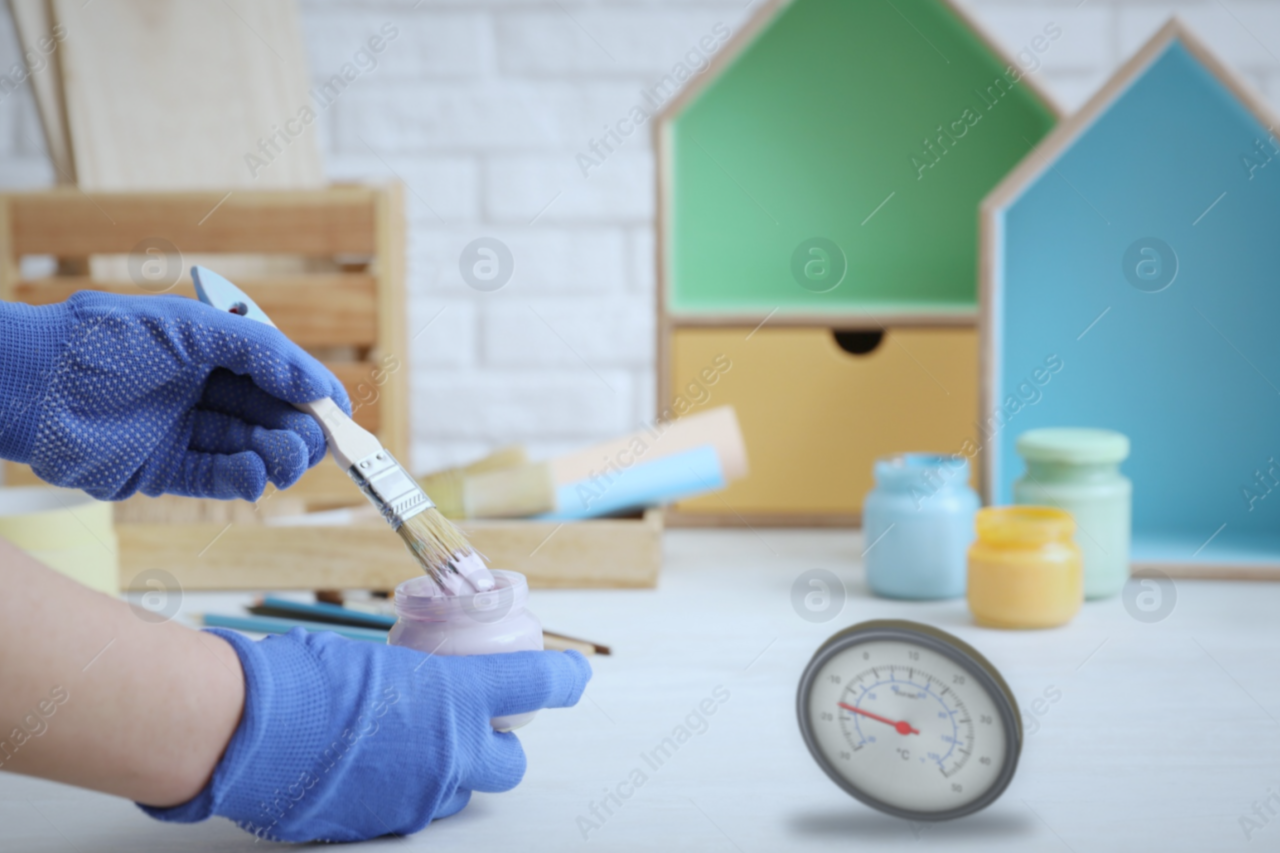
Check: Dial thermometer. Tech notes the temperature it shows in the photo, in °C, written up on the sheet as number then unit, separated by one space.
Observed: -15 °C
